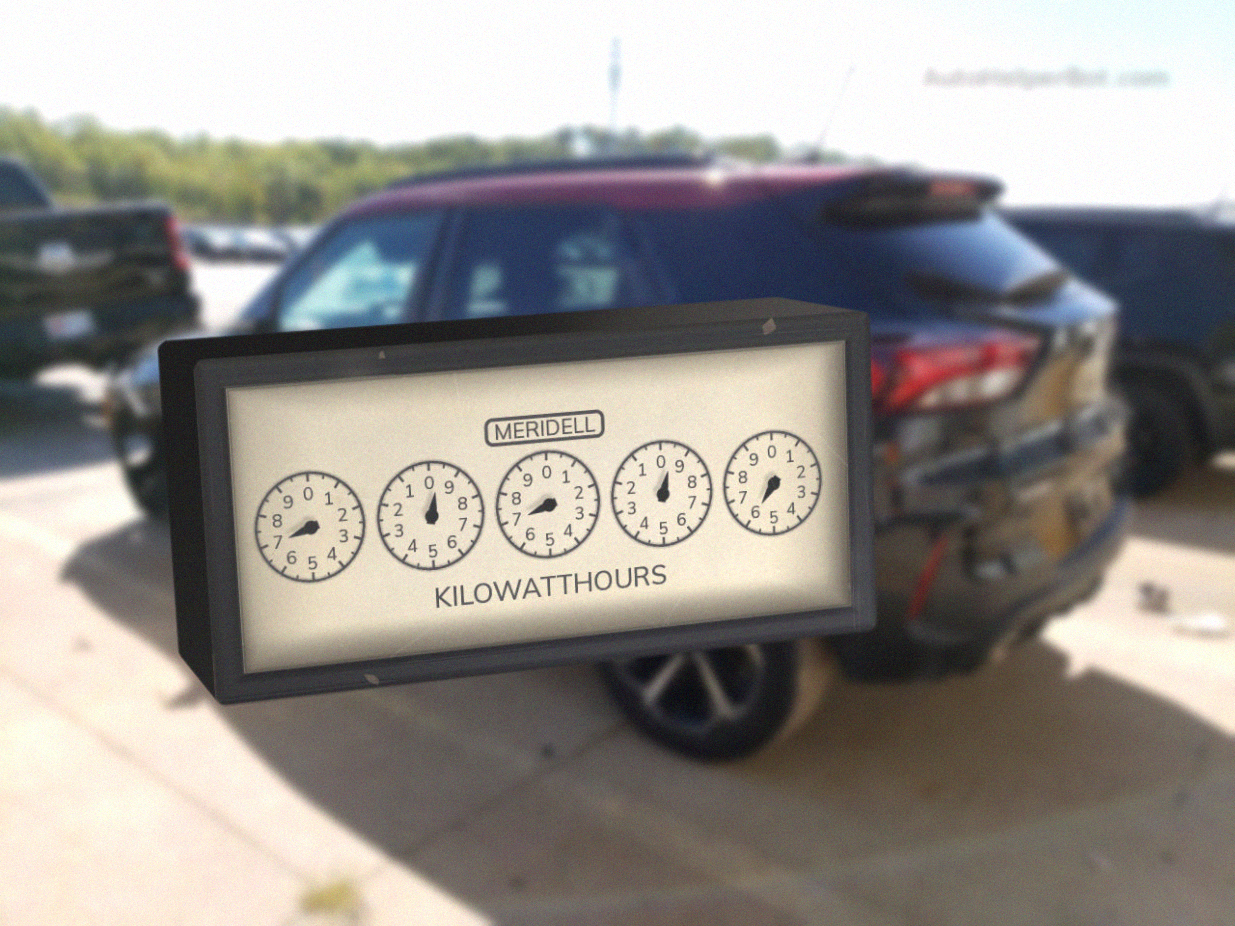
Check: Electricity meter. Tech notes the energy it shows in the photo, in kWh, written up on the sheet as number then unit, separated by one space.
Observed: 69696 kWh
